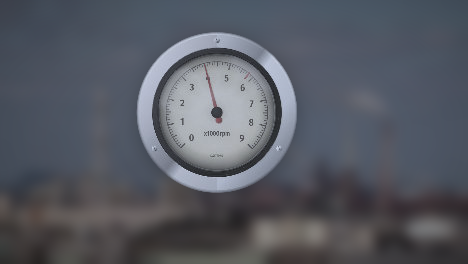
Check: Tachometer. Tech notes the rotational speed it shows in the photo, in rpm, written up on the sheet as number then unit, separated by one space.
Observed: 4000 rpm
